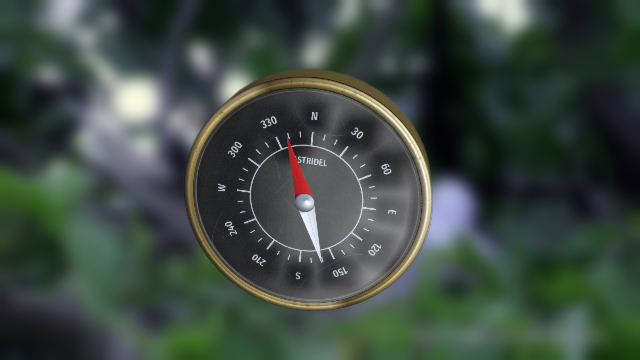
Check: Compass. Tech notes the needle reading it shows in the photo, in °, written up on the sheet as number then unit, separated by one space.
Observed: 340 °
